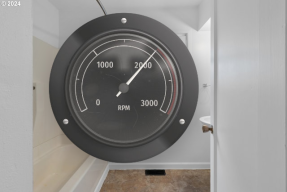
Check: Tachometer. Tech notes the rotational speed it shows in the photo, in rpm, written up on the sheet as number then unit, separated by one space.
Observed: 2000 rpm
